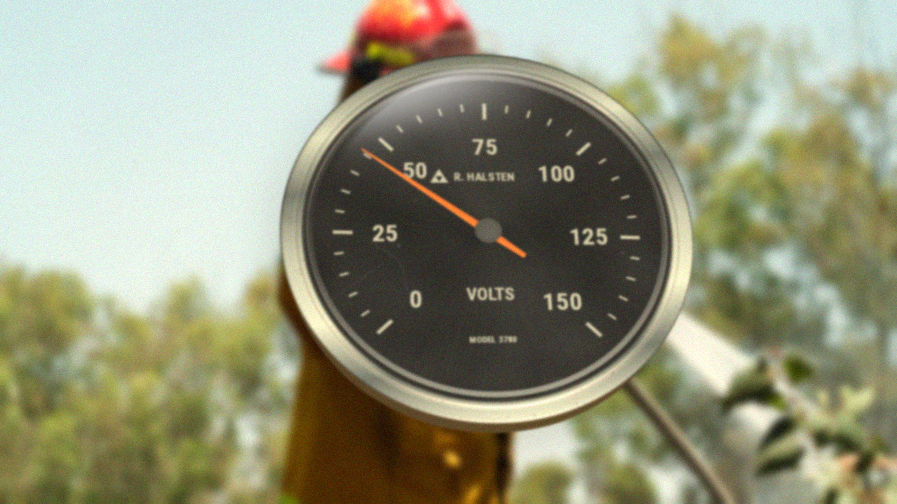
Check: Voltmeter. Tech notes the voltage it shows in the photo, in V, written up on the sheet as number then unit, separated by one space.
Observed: 45 V
